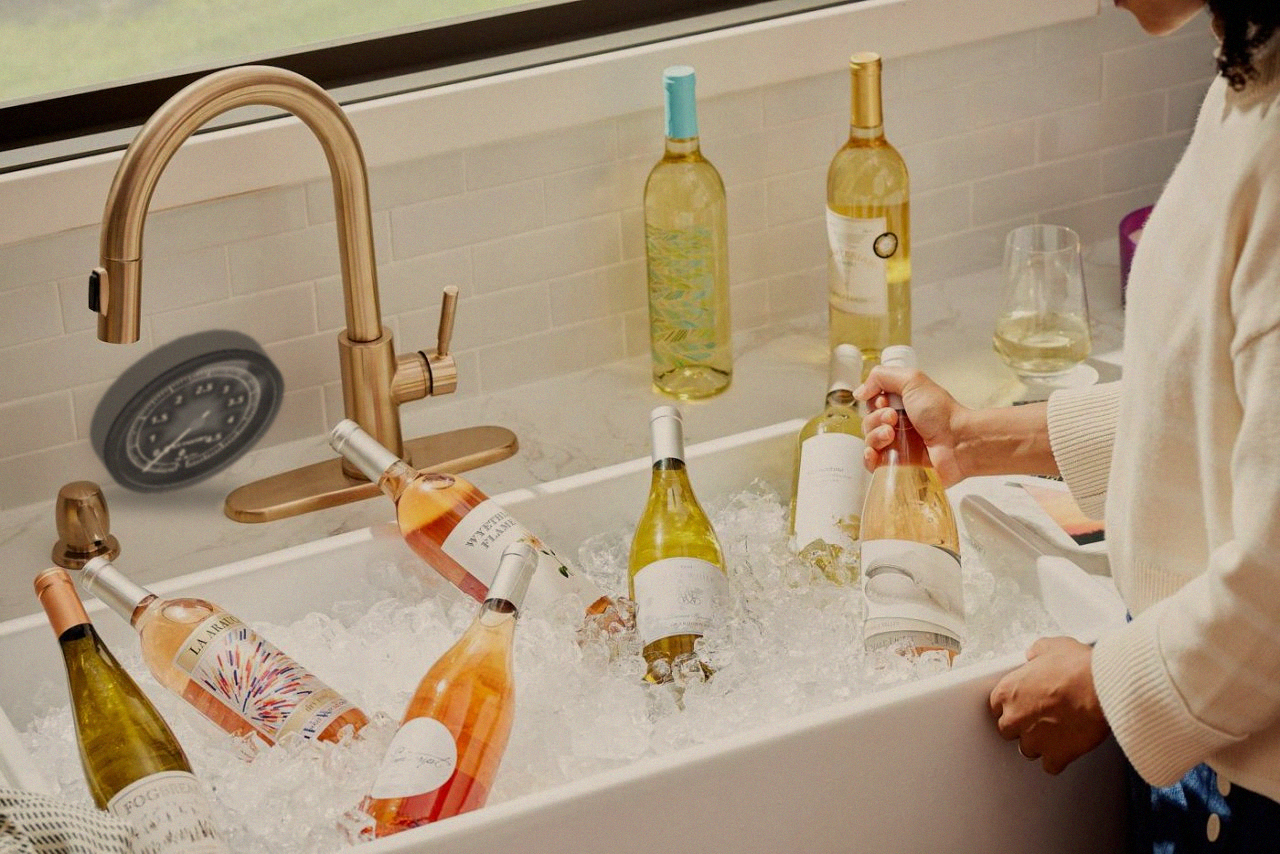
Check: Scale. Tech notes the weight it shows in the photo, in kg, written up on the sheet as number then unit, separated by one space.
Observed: 0.5 kg
